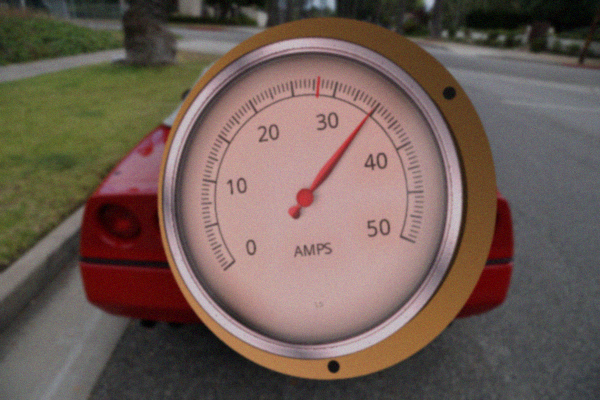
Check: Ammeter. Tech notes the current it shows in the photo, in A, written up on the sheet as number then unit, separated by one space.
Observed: 35 A
